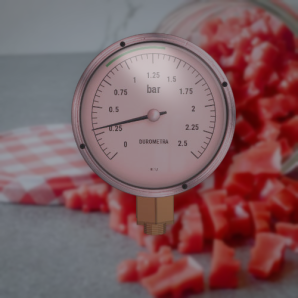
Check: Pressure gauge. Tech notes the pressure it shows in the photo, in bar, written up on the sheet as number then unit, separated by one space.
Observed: 0.3 bar
